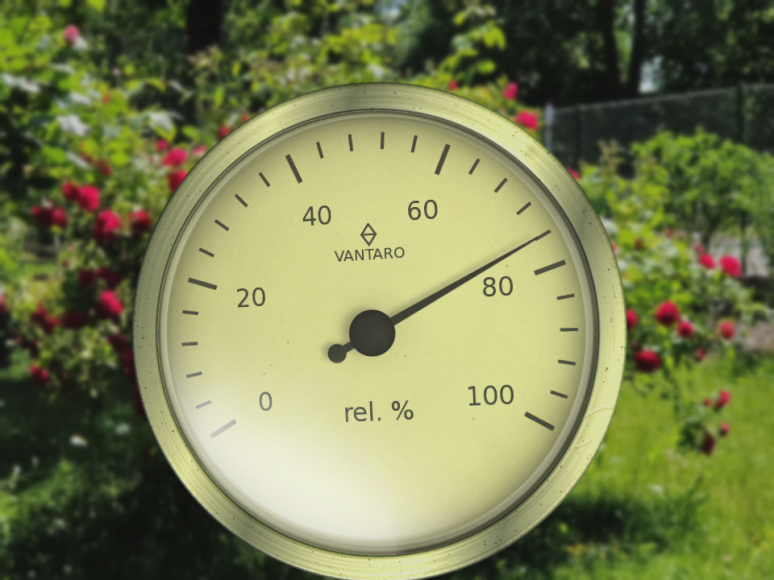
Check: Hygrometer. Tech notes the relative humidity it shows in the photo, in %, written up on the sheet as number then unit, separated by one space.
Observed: 76 %
